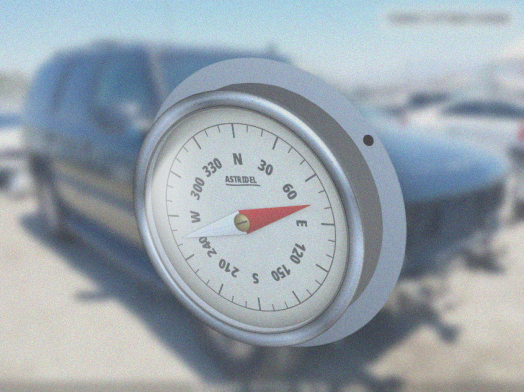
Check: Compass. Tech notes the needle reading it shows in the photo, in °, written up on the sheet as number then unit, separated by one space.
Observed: 75 °
